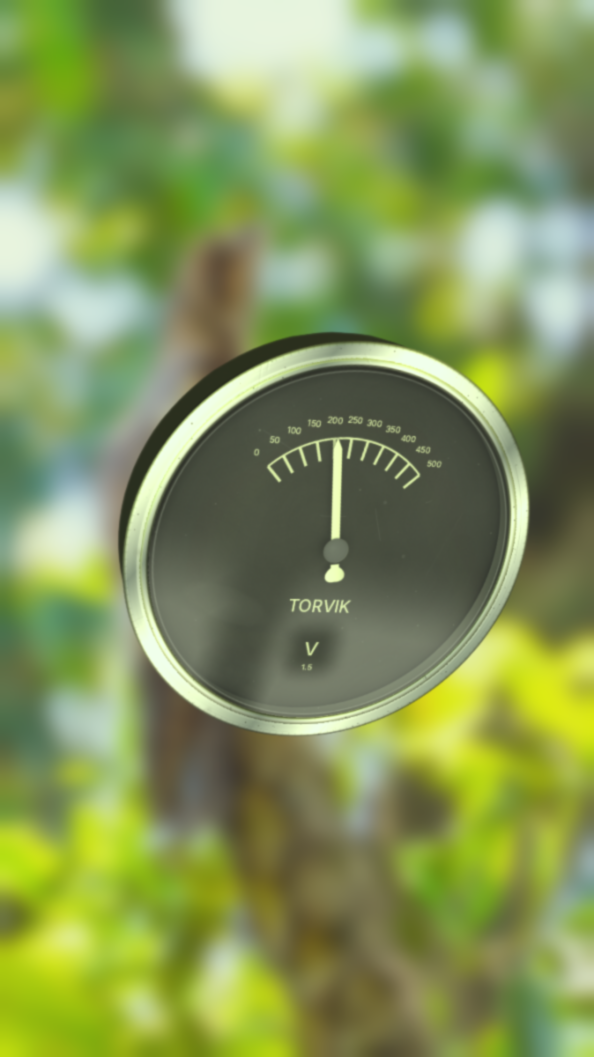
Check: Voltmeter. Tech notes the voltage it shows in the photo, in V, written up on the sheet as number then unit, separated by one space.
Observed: 200 V
